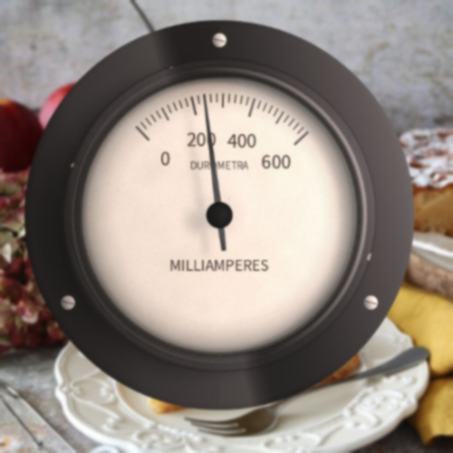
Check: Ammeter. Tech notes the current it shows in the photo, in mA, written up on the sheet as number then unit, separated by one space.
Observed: 240 mA
